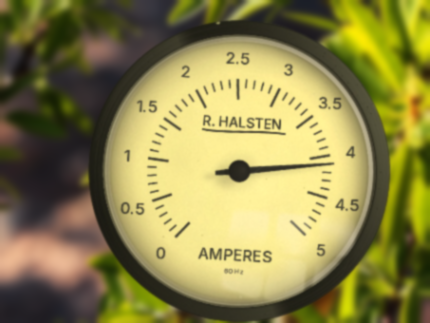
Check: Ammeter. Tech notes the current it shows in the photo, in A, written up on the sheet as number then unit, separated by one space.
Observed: 4.1 A
